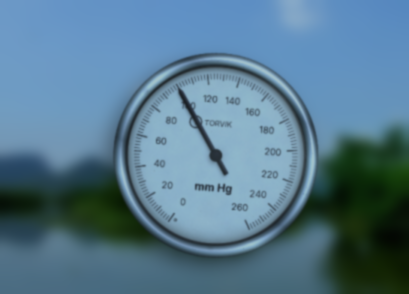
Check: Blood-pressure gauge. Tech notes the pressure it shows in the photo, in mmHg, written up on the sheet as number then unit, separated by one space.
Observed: 100 mmHg
